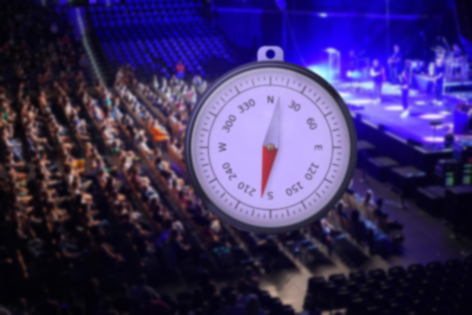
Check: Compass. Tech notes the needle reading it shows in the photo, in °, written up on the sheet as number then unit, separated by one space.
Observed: 190 °
